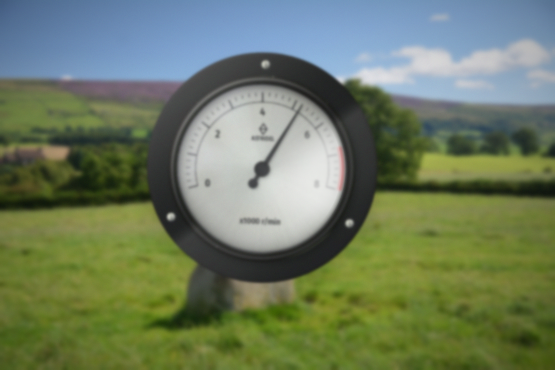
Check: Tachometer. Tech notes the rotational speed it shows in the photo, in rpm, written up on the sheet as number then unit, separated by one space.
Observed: 5200 rpm
